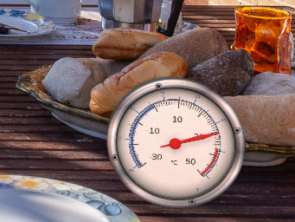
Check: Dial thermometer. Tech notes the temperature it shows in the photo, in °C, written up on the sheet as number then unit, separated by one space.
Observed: 30 °C
